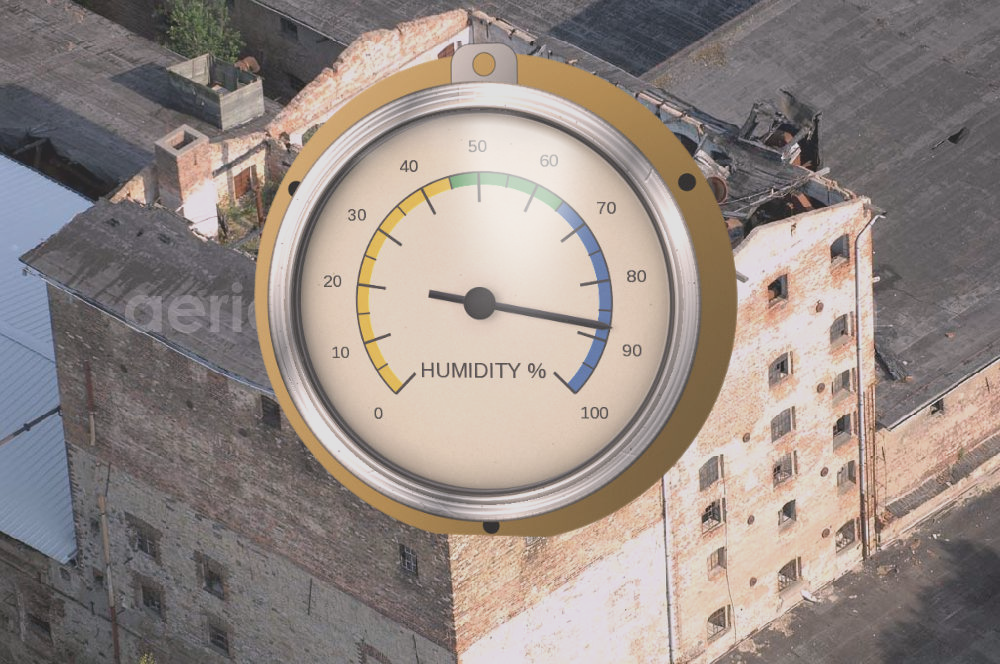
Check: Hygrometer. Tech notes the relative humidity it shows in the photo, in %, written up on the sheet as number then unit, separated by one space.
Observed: 87.5 %
